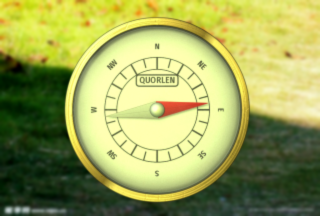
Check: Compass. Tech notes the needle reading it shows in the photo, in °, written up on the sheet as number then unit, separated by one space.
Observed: 82.5 °
